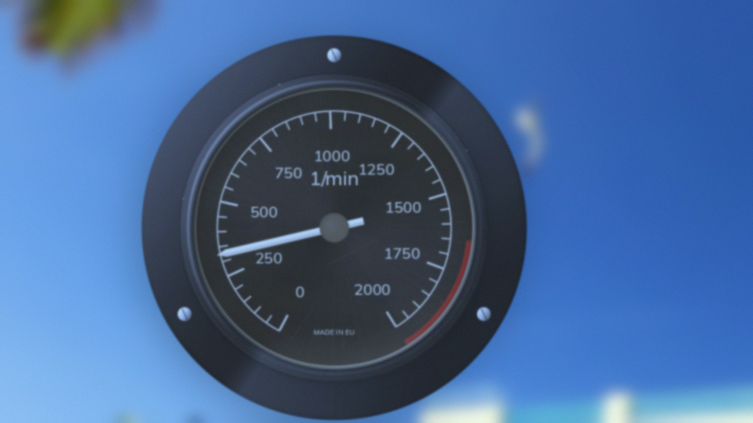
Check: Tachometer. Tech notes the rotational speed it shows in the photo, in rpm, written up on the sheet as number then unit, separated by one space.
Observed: 325 rpm
